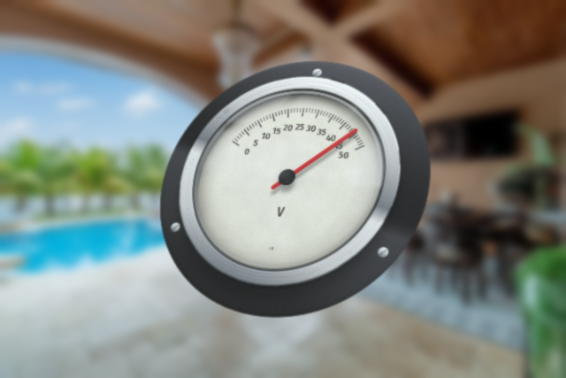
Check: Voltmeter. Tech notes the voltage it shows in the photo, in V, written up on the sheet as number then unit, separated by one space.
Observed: 45 V
